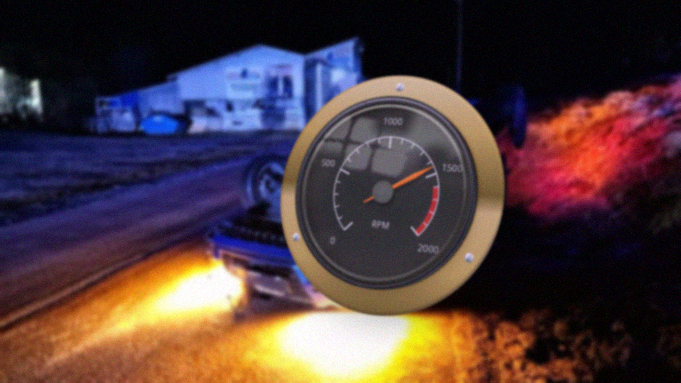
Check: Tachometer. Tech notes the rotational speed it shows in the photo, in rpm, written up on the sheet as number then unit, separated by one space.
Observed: 1450 rpm
